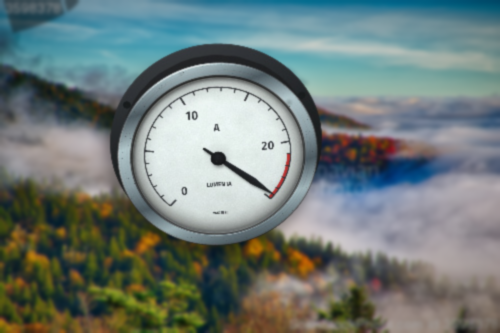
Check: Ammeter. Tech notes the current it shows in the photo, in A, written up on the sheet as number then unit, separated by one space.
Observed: 24.5 A
